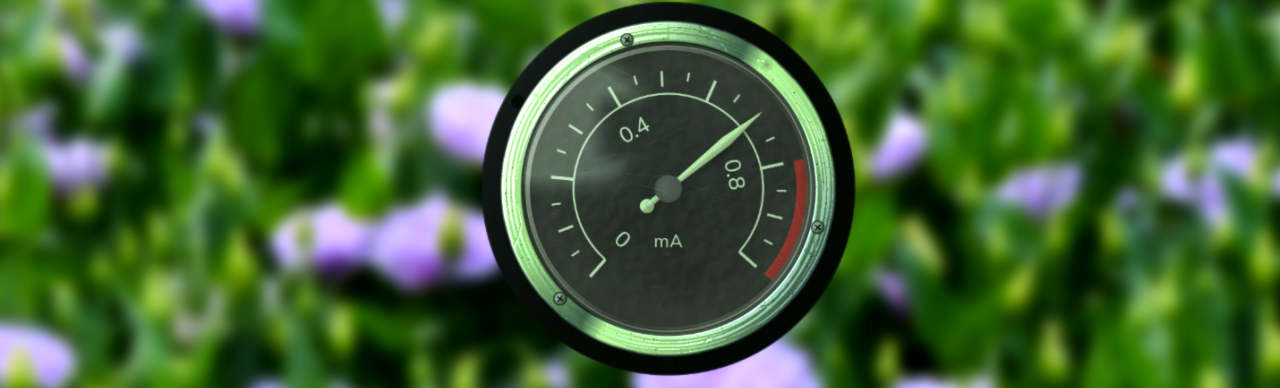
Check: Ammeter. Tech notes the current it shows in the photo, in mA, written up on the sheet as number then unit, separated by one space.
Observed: 0.7 mA
